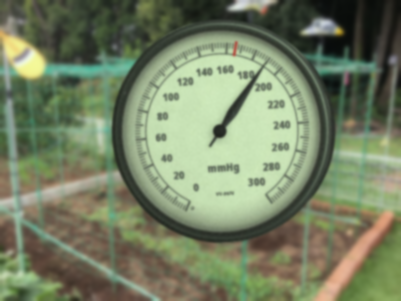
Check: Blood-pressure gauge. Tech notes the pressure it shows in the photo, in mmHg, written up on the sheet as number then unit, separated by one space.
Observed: 190 mmHg
